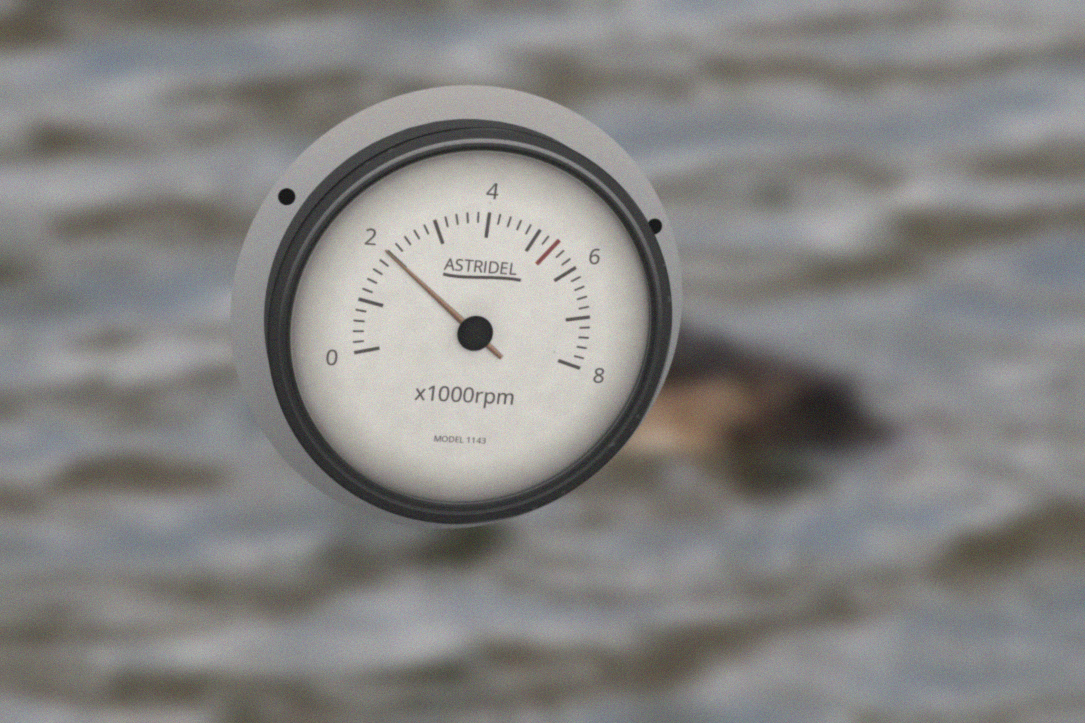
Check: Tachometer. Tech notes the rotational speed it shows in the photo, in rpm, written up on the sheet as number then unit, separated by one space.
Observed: 2000 rpm
